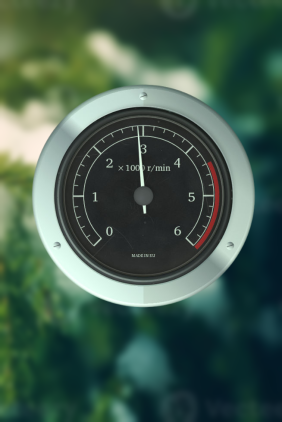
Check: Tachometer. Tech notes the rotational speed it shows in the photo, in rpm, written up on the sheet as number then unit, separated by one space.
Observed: 2900 rpm
